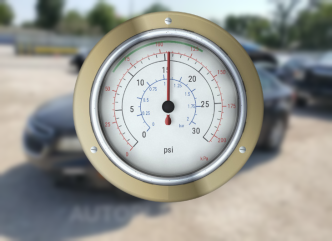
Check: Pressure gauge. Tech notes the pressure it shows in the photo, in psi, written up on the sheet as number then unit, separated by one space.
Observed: 15.5 psi
